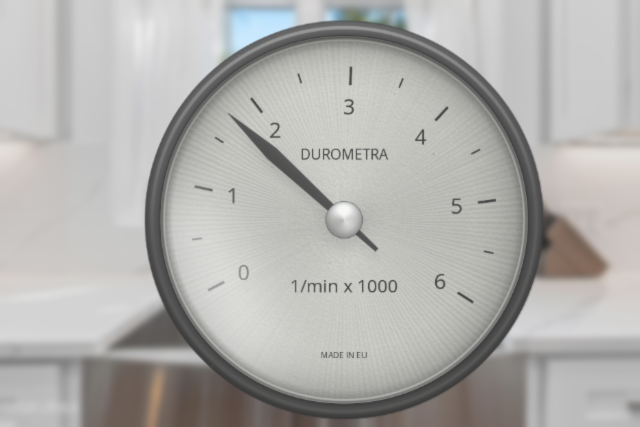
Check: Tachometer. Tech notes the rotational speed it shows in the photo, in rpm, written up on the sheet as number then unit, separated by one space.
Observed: 1750 rpm
